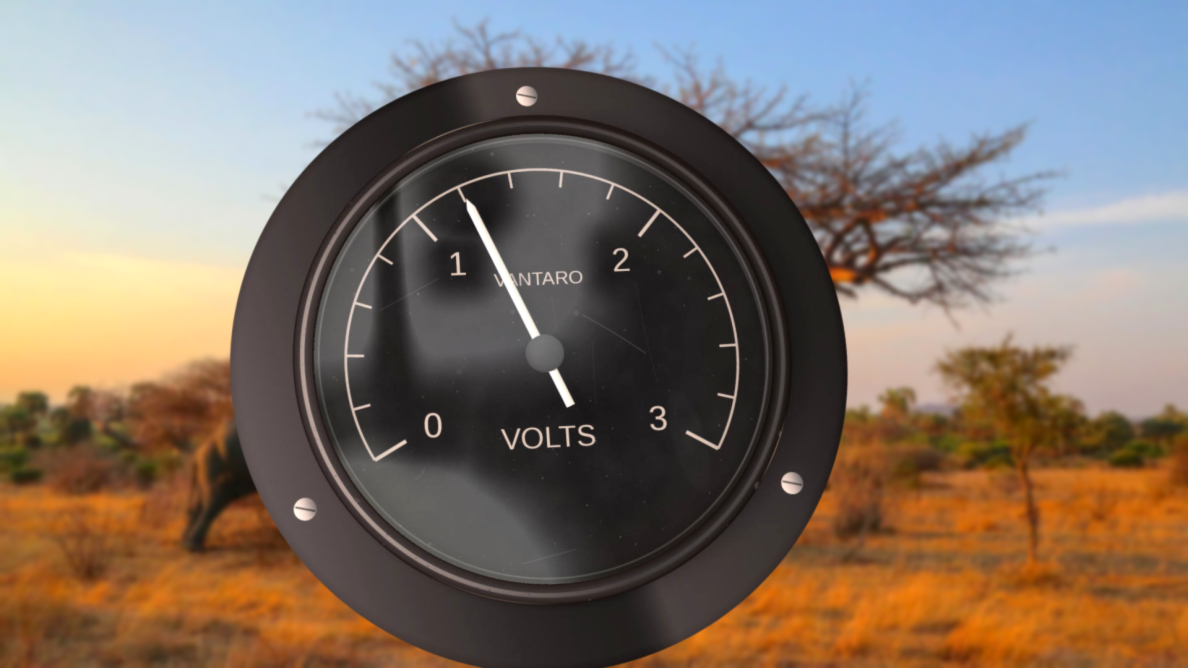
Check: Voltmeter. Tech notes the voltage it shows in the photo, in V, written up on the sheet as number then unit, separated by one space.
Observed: 1.2 V
